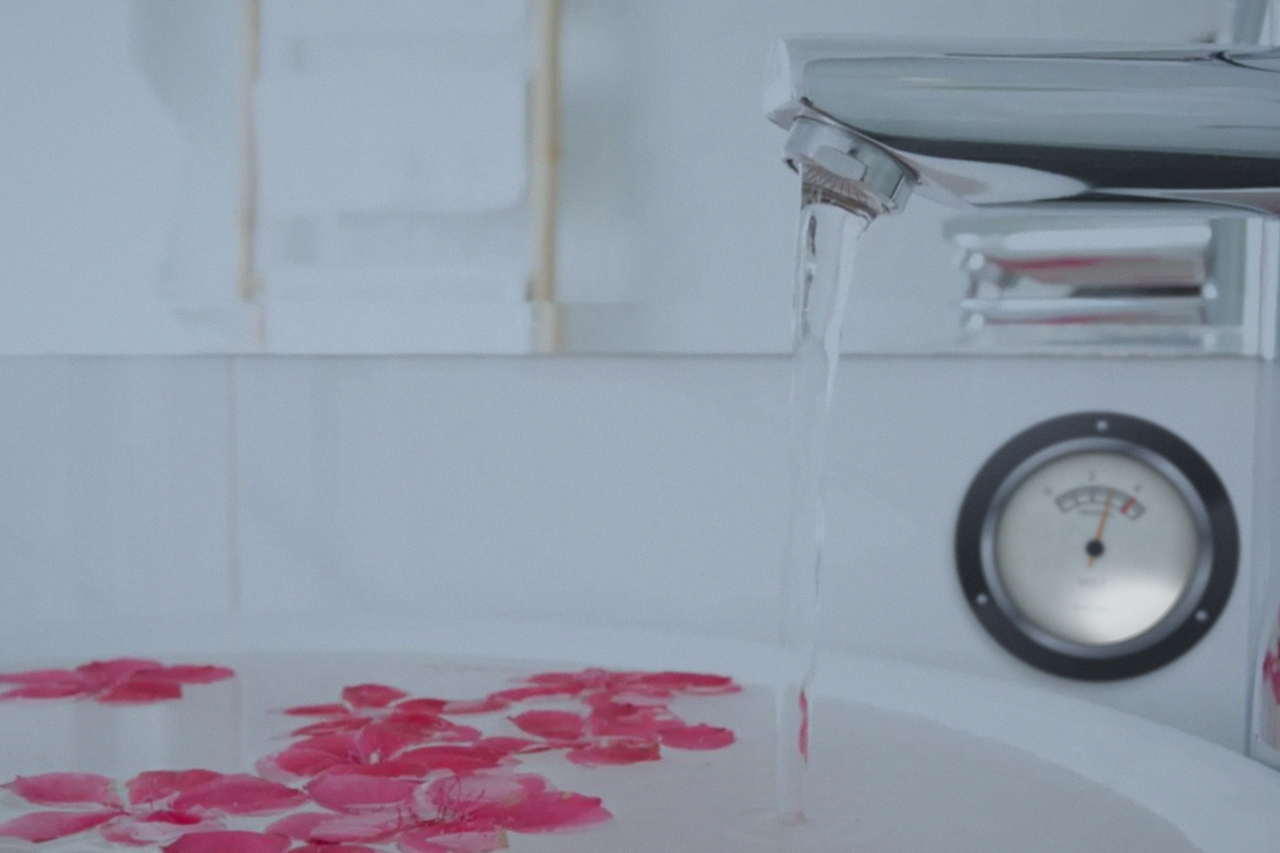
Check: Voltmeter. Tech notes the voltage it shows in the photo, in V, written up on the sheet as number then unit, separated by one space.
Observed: 3 V
